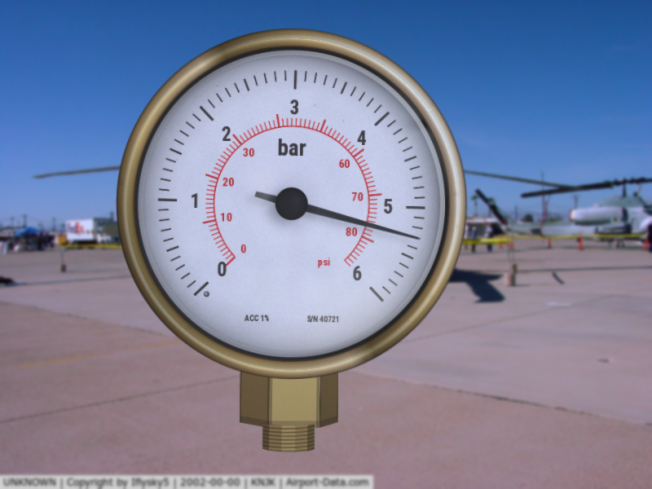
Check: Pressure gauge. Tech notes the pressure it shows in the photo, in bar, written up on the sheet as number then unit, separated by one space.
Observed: 5.3 bar
